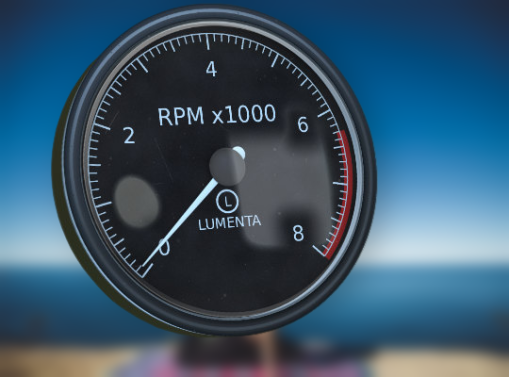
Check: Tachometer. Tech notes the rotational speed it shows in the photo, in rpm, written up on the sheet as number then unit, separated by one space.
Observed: 100 rpm
